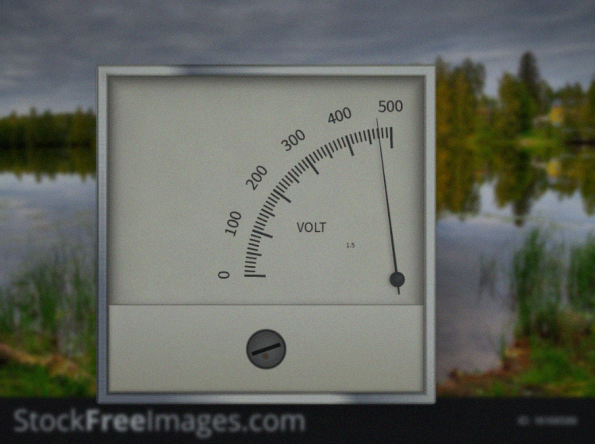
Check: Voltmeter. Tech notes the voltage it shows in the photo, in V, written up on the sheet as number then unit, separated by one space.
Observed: 470 V
